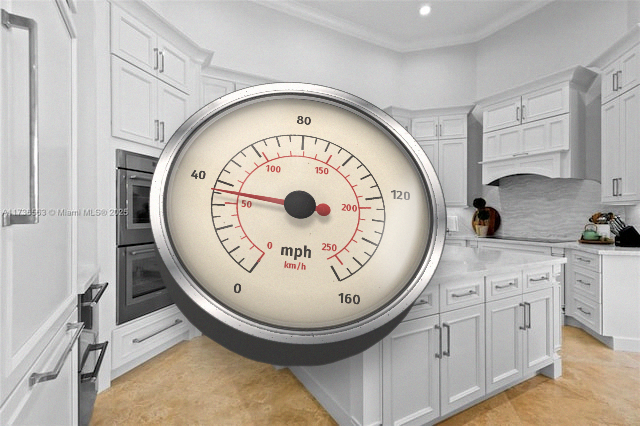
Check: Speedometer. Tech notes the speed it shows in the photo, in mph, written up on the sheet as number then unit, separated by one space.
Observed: 35 mph
